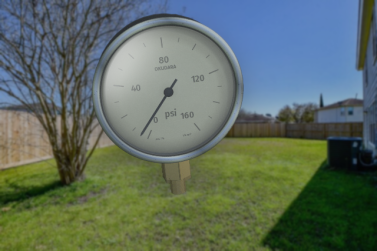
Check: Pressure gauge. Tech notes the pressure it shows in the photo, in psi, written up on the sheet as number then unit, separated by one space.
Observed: 5 psi
